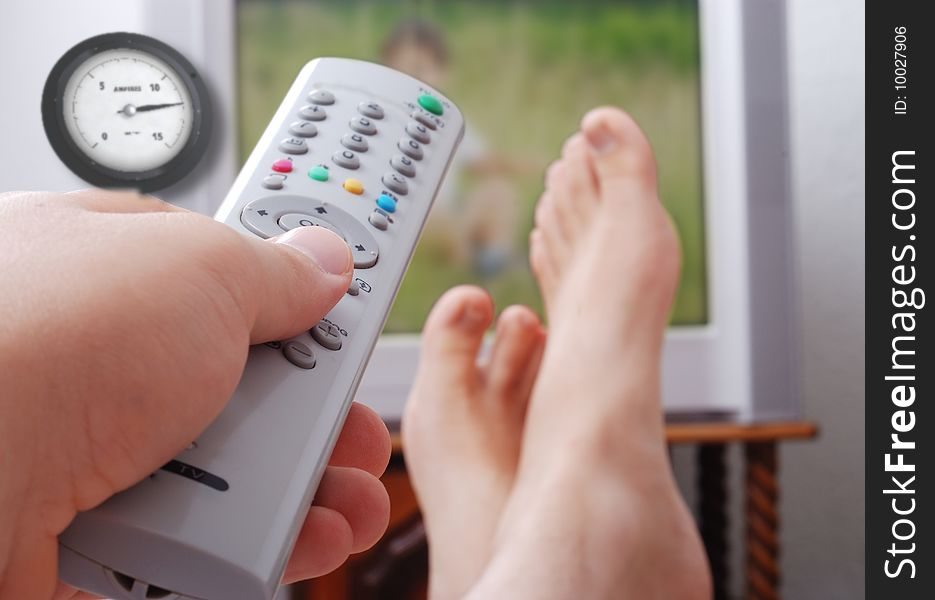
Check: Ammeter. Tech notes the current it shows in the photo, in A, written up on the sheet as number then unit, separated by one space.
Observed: 12 A
